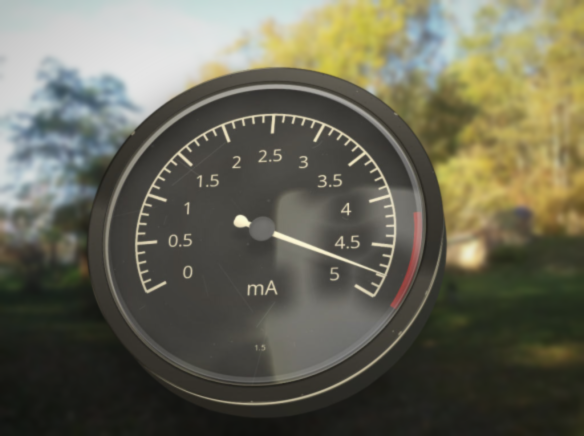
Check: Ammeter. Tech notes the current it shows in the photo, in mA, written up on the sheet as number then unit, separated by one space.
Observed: 4.8 mA
